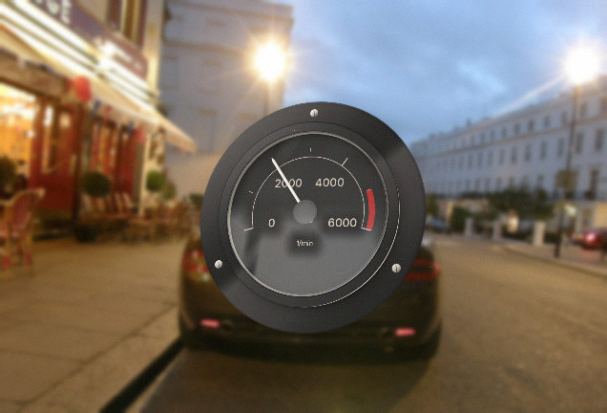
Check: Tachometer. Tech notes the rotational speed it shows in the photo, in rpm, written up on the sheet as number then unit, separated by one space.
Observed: 2000 rpm
